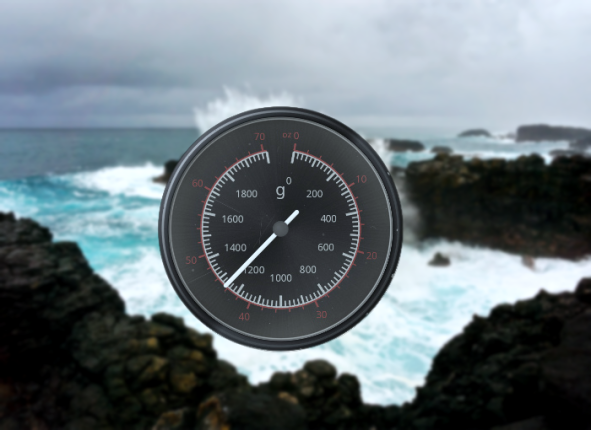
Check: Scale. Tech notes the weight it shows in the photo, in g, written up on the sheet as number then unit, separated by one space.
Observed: 1260 g
